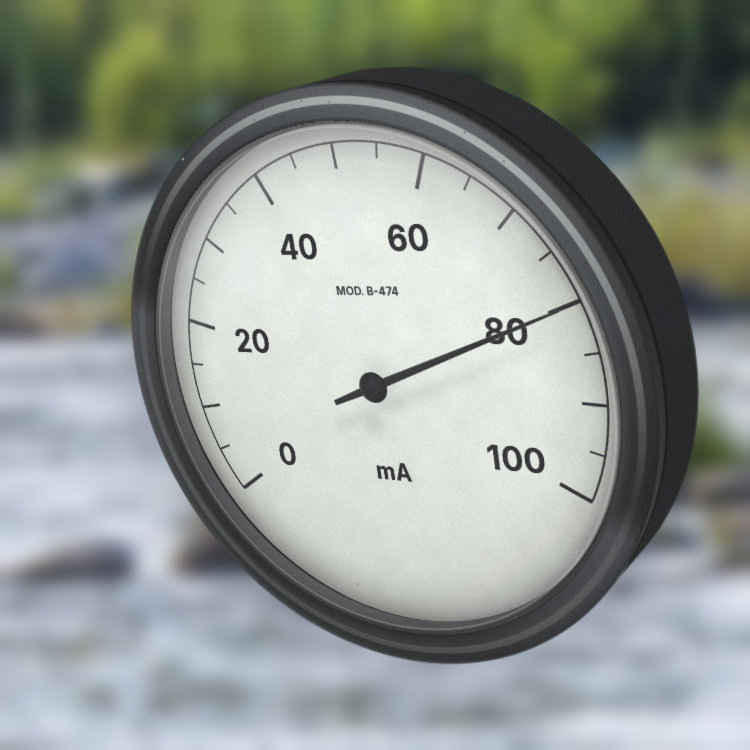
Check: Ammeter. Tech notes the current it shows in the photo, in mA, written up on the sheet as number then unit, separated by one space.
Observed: 80 mA
